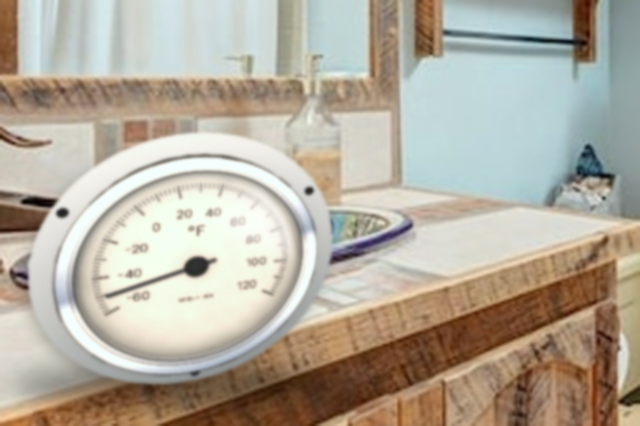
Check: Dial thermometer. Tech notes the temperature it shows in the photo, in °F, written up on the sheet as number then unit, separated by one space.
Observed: -50 °F
